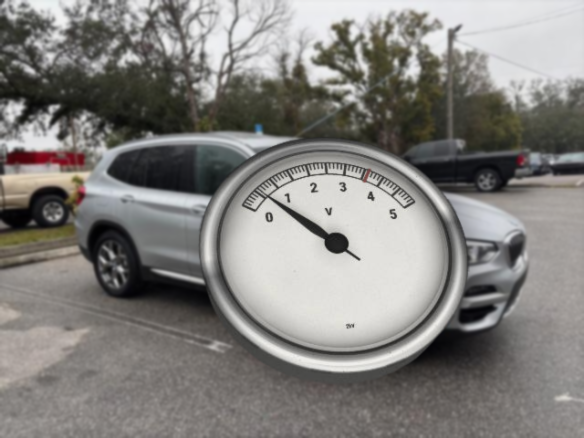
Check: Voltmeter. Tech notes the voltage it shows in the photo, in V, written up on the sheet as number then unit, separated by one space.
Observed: 0.5 V
